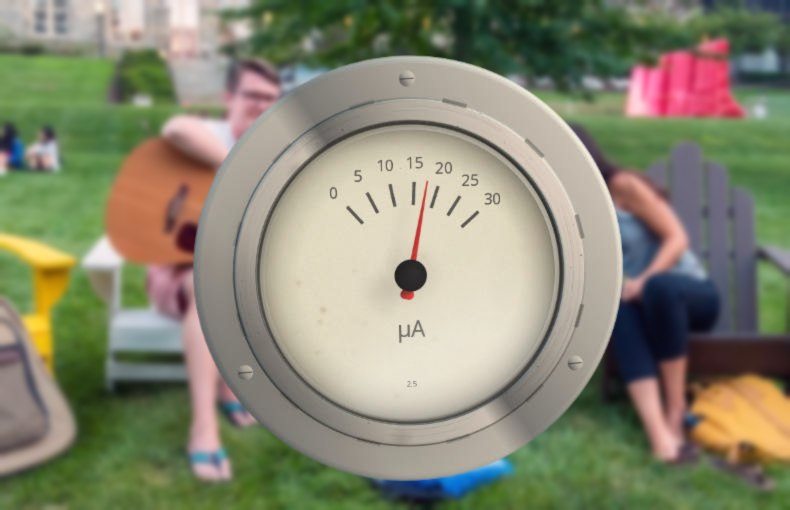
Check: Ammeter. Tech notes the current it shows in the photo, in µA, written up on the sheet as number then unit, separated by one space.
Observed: 17.5 µA
